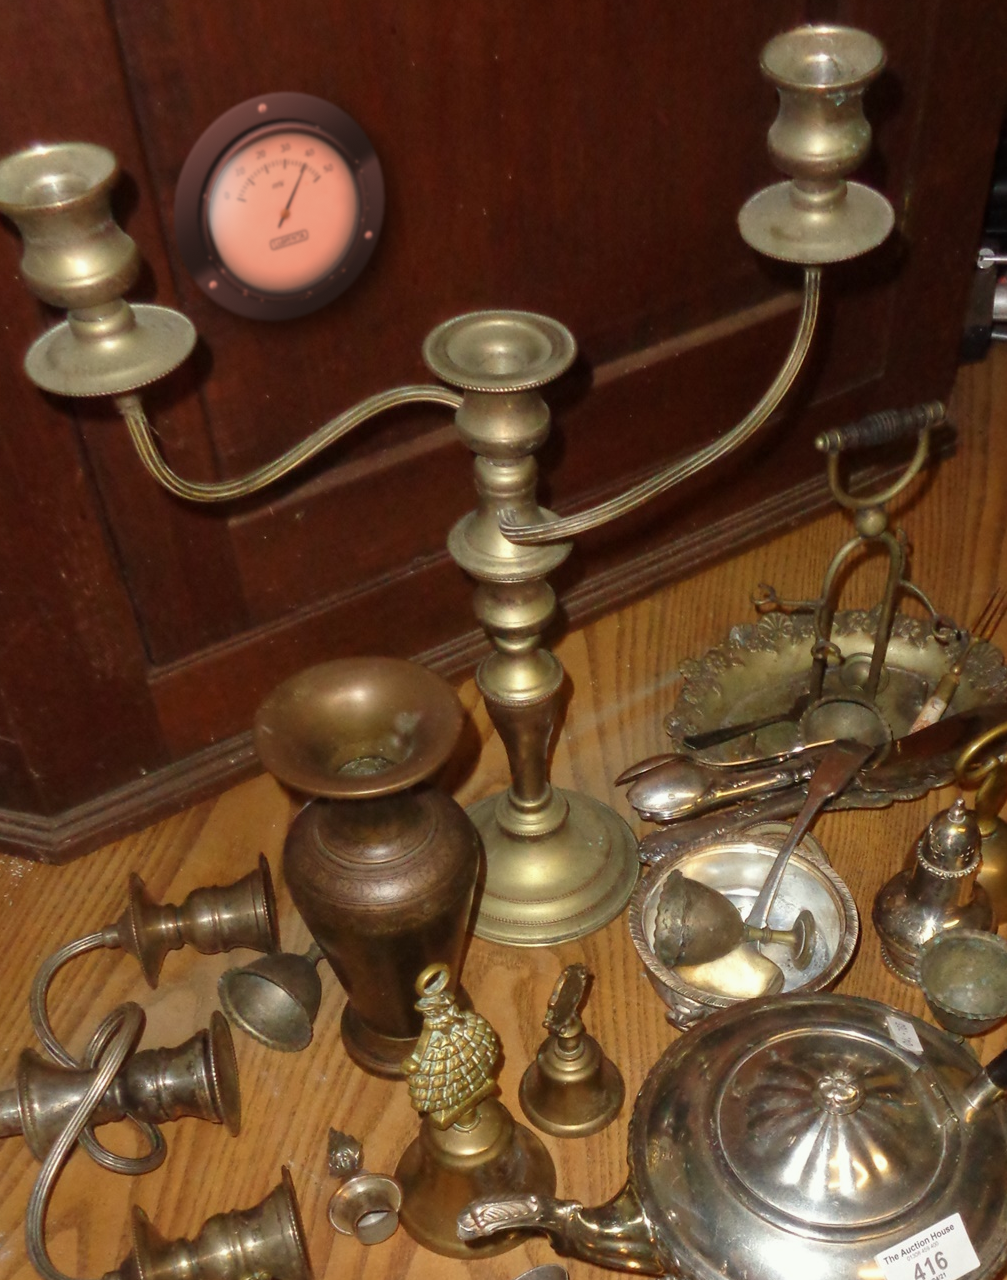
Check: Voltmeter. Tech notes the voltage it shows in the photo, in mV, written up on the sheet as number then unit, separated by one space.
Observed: 40 mV
